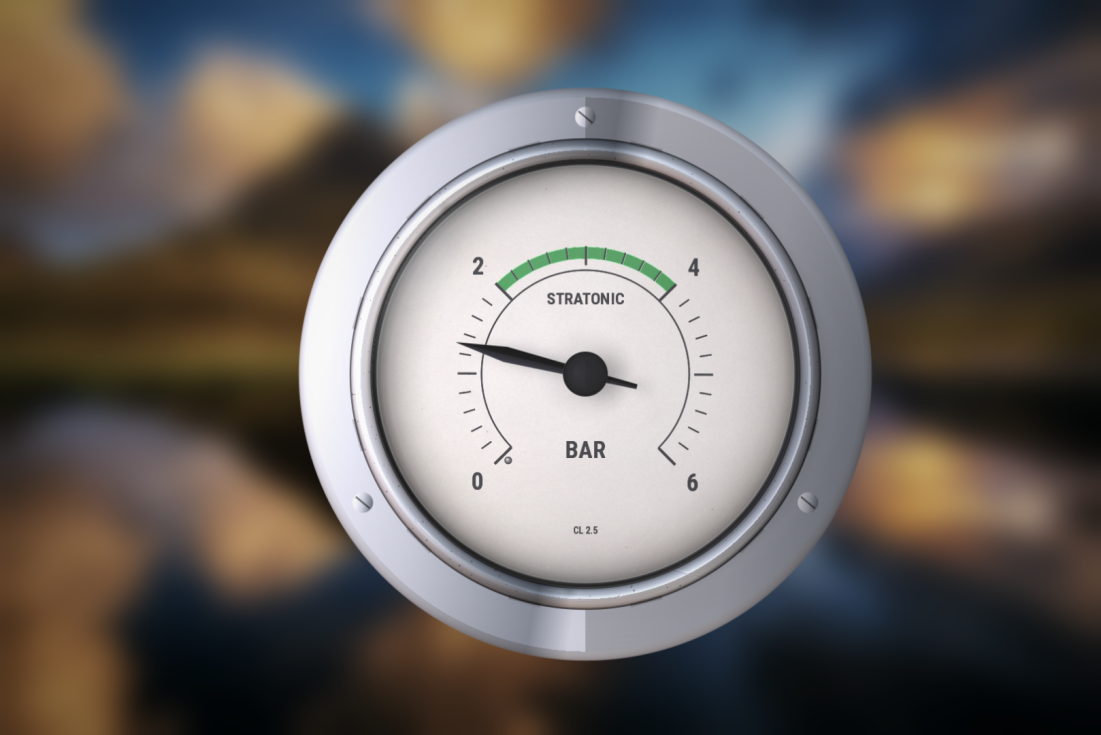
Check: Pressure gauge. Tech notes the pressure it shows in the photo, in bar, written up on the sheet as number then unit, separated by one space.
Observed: 1.3 bar
